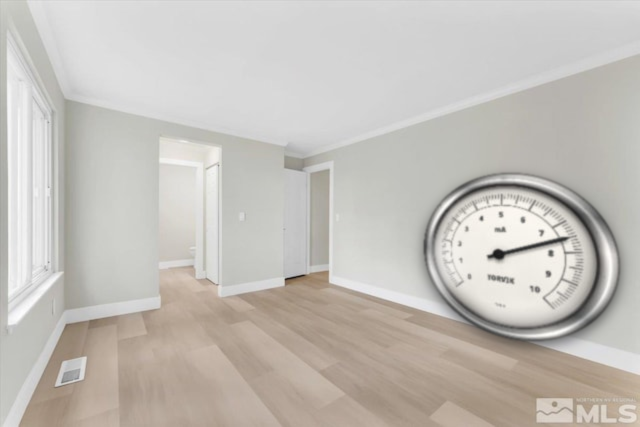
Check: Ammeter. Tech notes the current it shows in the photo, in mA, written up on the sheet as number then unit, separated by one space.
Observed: 7.5 mA
